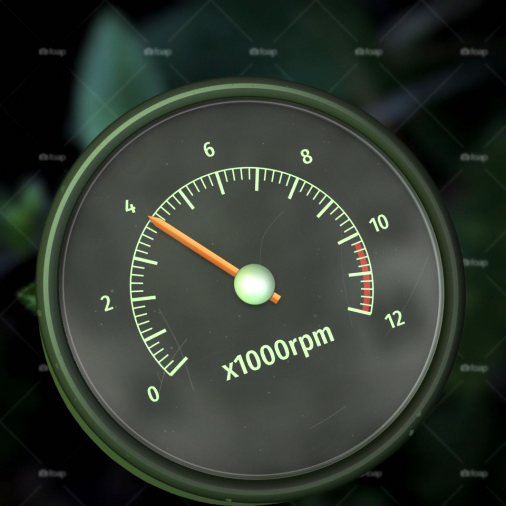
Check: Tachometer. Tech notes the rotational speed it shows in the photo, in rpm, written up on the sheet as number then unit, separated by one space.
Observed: 4000 rpm
